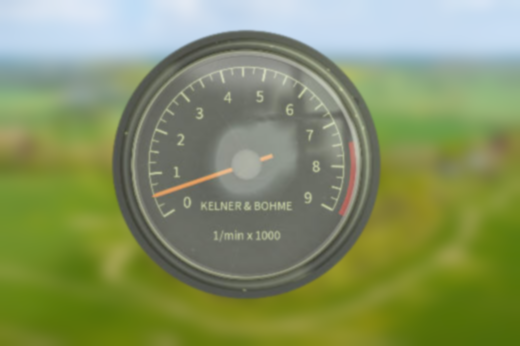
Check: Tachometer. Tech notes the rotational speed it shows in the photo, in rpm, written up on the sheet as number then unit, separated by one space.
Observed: 500 rpm
